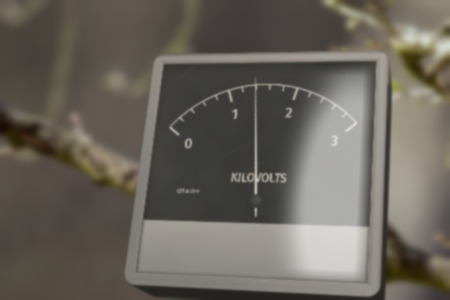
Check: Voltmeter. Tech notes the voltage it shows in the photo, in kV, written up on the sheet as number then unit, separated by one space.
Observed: 1.4 kV
